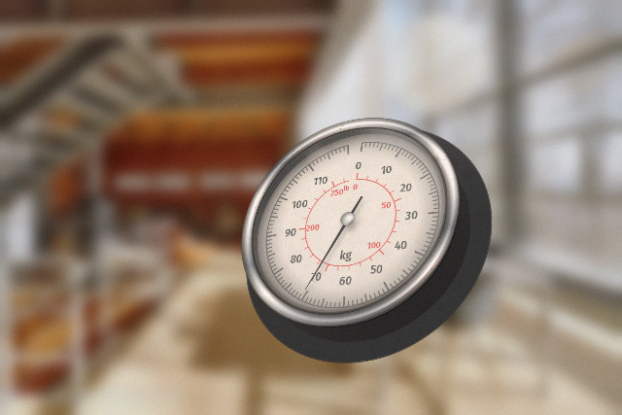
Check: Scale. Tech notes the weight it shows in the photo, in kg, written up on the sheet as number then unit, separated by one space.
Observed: 70 kg
